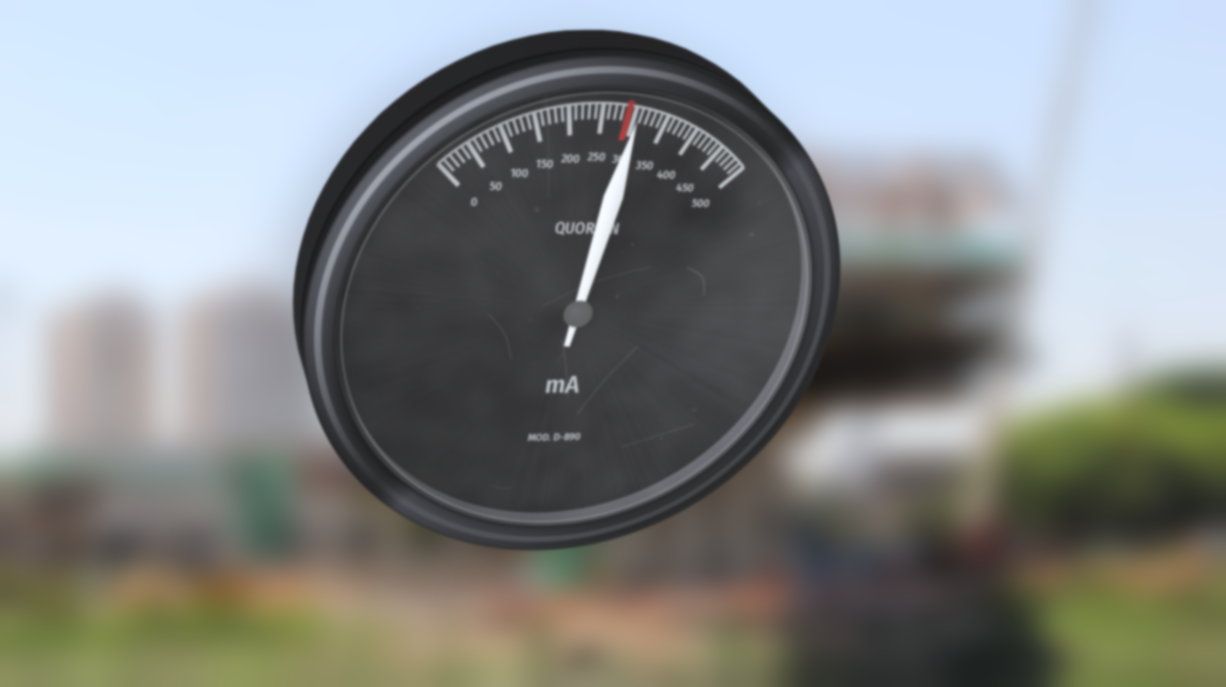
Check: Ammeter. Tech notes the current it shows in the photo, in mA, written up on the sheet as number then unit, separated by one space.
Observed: 300 mA
